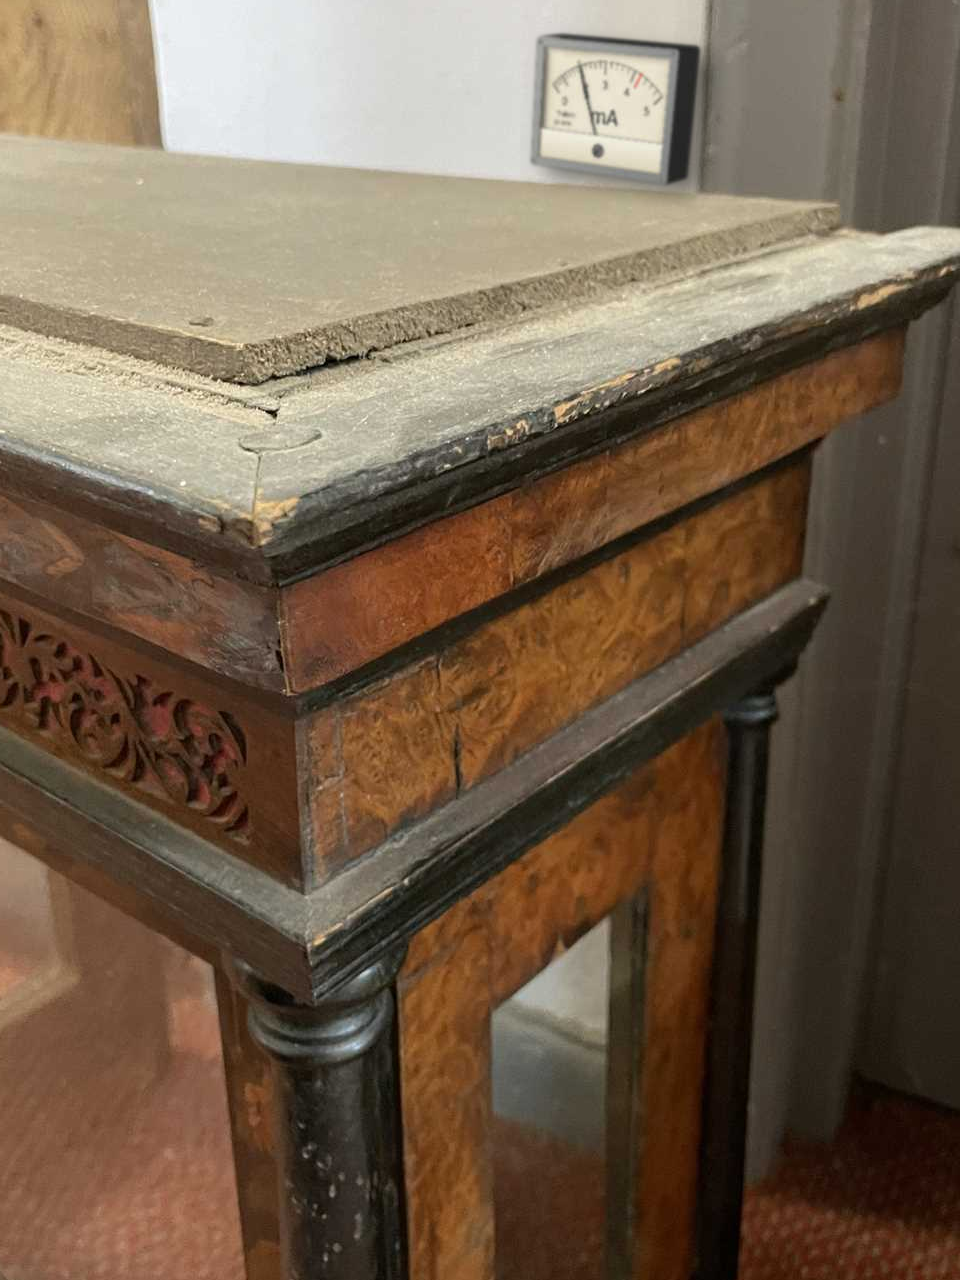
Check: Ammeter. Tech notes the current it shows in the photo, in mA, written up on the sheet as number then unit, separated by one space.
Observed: 2 mA
